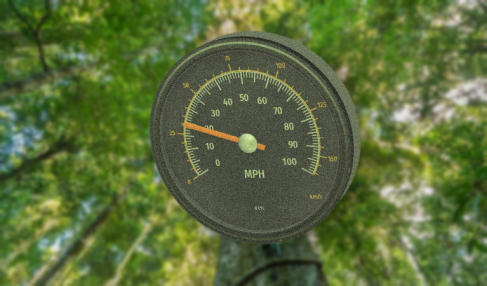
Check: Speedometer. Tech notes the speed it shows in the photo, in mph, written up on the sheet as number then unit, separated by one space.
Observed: 20 mph
